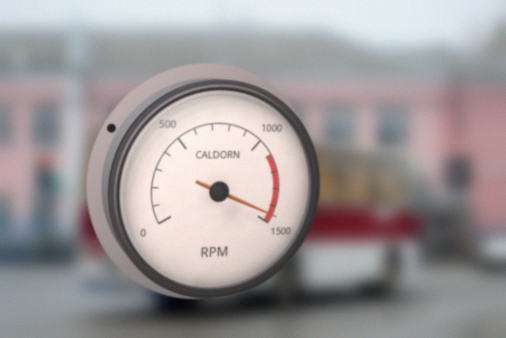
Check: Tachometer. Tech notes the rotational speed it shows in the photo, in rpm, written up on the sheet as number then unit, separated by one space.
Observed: 1450 rpm
